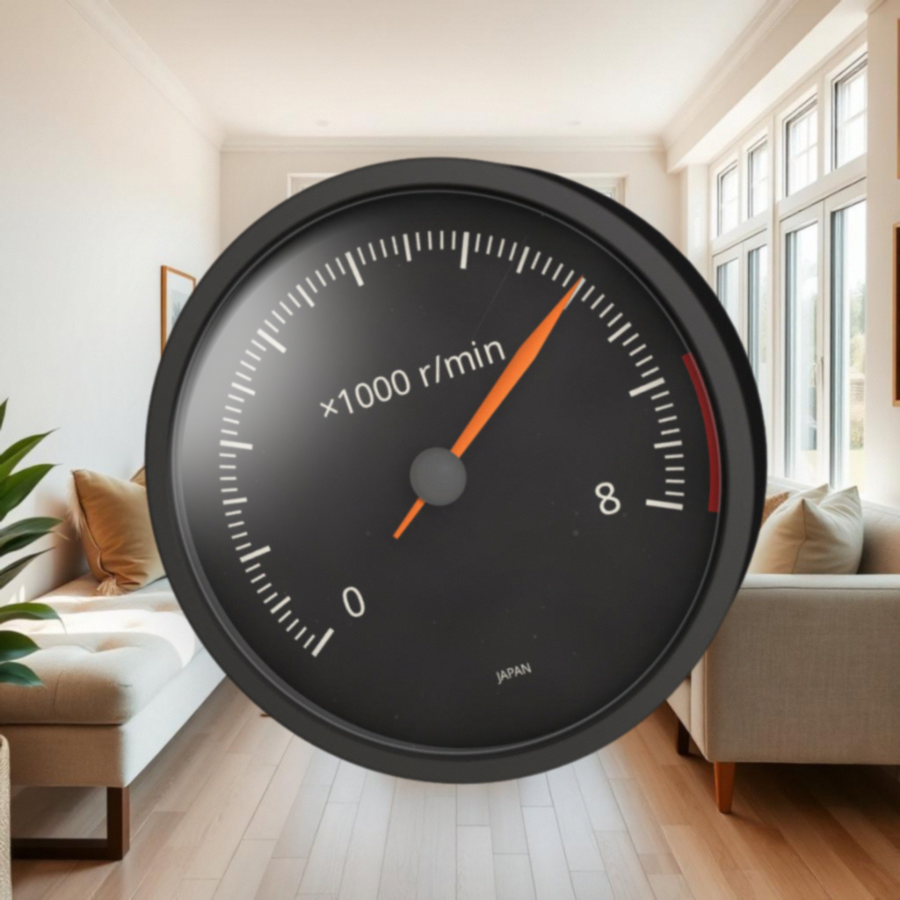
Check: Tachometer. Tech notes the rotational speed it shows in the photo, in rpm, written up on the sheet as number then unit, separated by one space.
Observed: 6000 rpm
